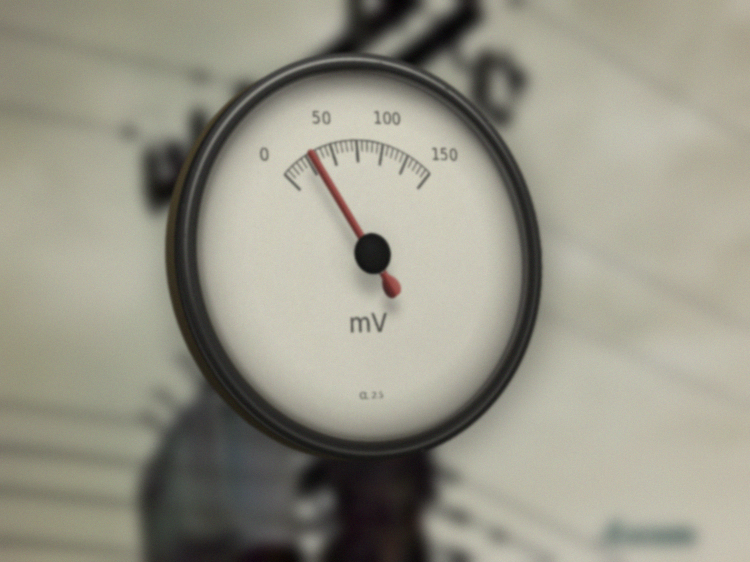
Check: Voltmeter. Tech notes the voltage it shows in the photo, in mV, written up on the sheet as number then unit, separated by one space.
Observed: 25 mV
